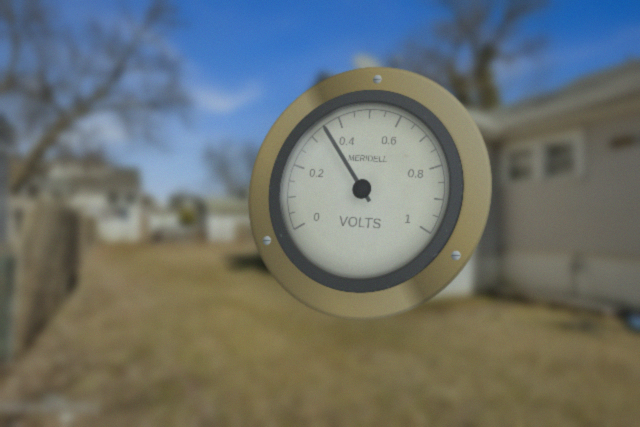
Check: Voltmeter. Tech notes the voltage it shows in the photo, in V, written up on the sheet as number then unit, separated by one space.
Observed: 0.35 V
